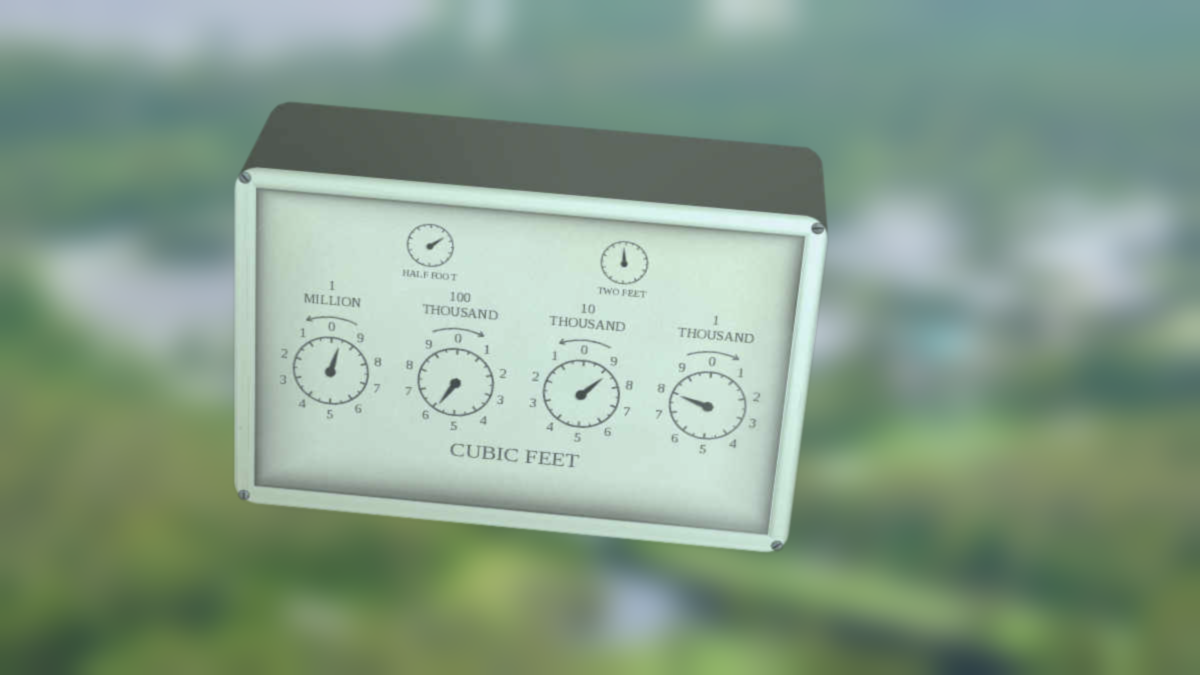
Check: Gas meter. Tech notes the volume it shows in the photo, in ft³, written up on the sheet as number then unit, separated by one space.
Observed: 958800 ft³
